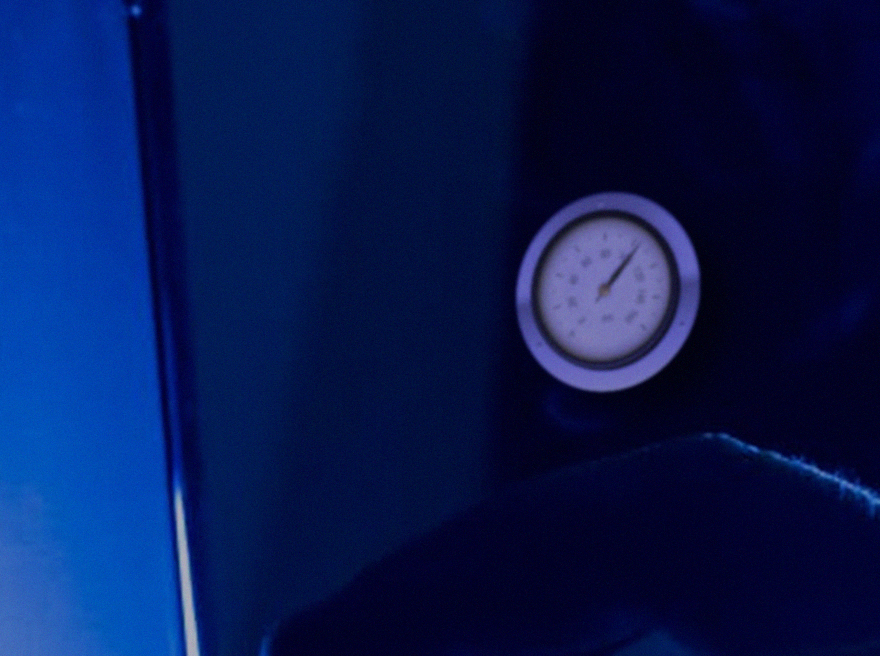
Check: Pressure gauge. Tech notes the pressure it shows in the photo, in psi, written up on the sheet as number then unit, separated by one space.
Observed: 105 psi
